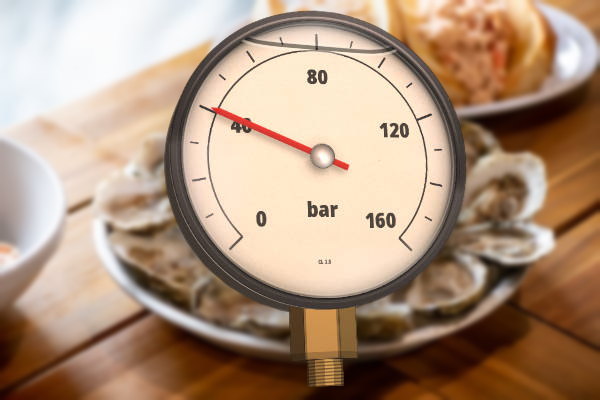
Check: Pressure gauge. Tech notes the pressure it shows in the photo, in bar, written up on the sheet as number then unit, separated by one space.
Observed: 40 bar
